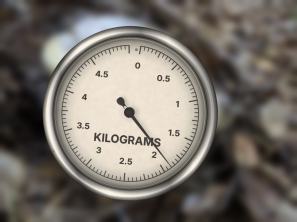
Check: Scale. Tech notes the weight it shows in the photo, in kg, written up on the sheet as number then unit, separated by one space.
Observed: 1.9 kg
